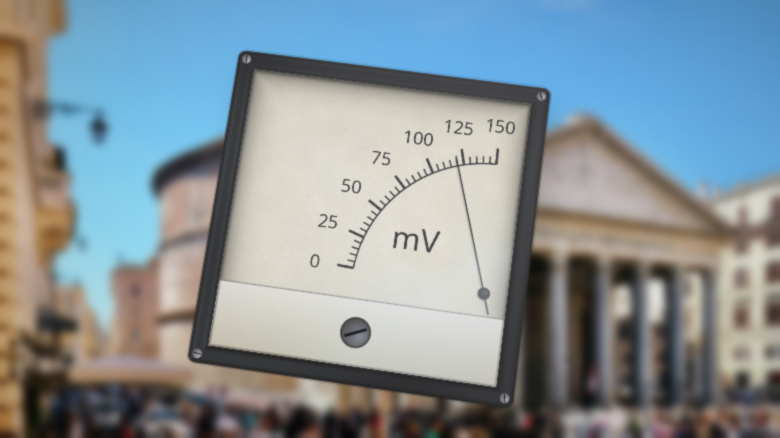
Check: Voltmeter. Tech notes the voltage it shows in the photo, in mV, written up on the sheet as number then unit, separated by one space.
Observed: 120 mV
